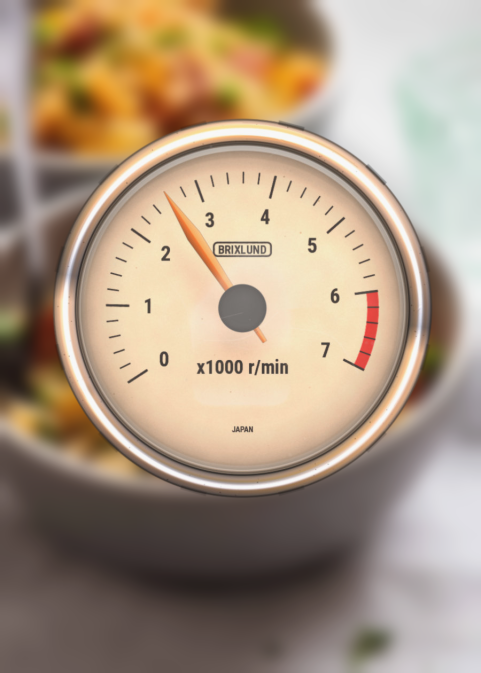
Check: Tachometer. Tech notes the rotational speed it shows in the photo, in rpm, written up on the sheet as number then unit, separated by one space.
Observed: 2600 rpm
